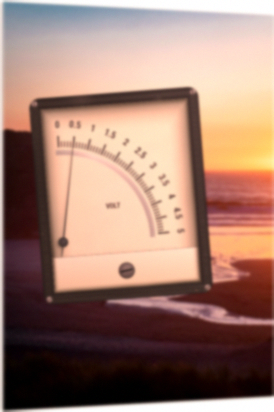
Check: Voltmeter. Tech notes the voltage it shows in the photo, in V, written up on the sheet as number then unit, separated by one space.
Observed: 0.5 V
